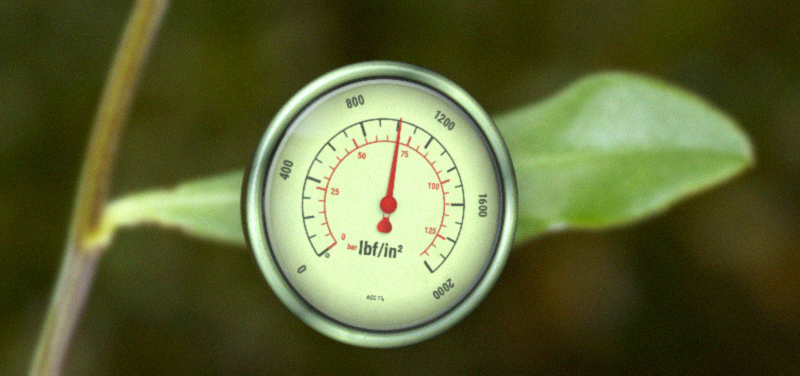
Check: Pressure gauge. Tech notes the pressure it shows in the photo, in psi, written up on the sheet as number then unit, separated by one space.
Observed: 1000 psi
